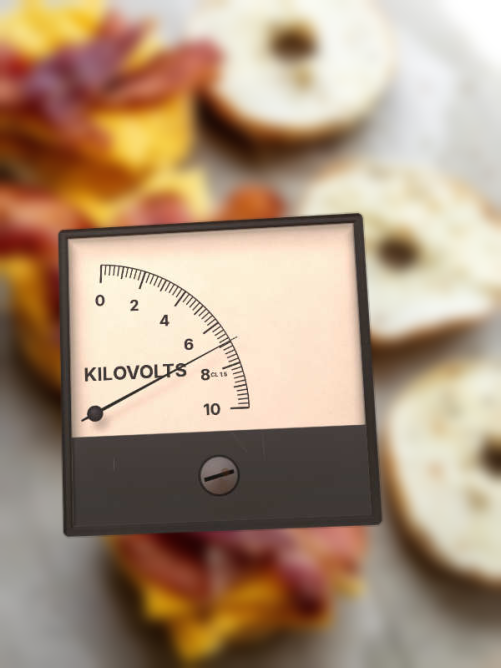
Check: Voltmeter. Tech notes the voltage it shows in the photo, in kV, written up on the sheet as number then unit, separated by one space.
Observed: 7 kV
